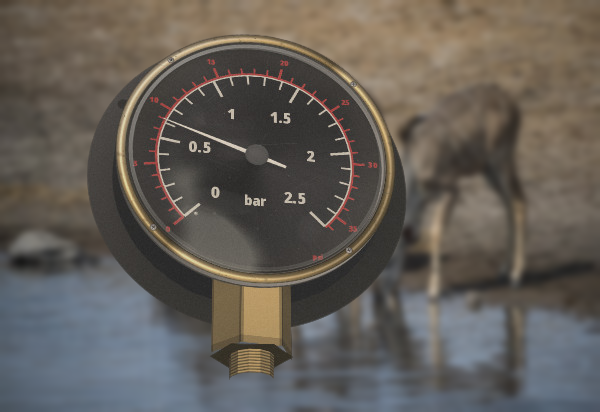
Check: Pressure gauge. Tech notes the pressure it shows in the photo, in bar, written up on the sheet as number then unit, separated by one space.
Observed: 0.6 bar
